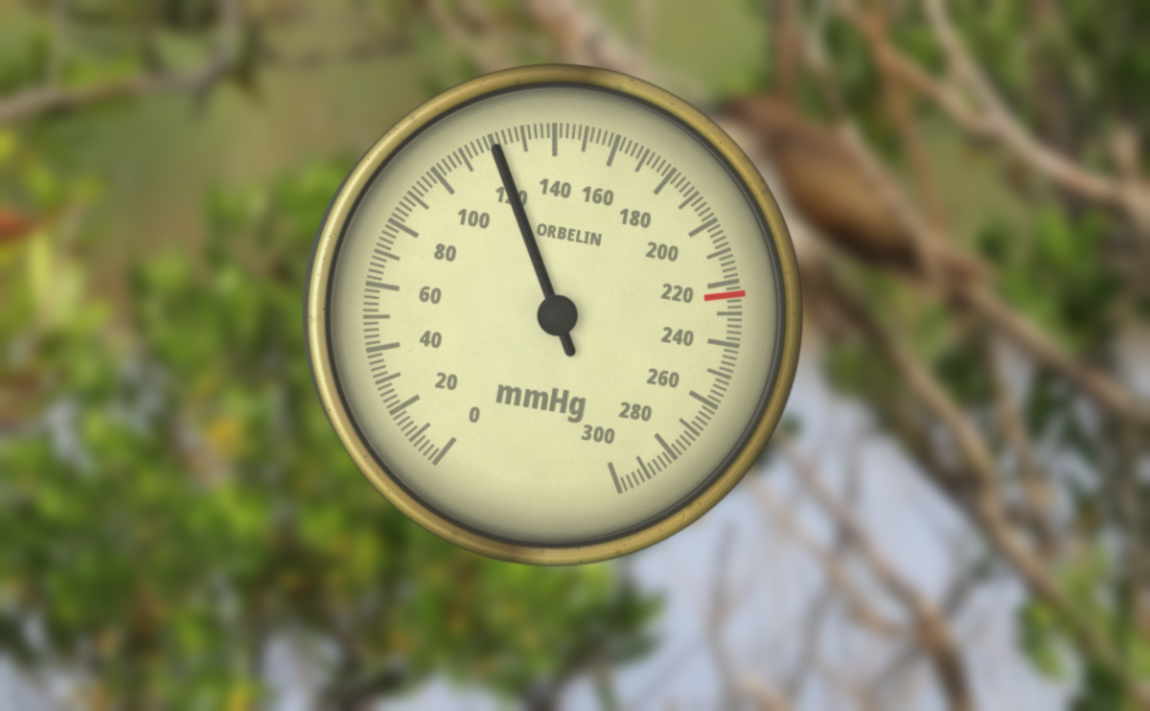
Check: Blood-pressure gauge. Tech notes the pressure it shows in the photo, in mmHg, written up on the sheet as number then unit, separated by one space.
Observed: 120 mmHg
